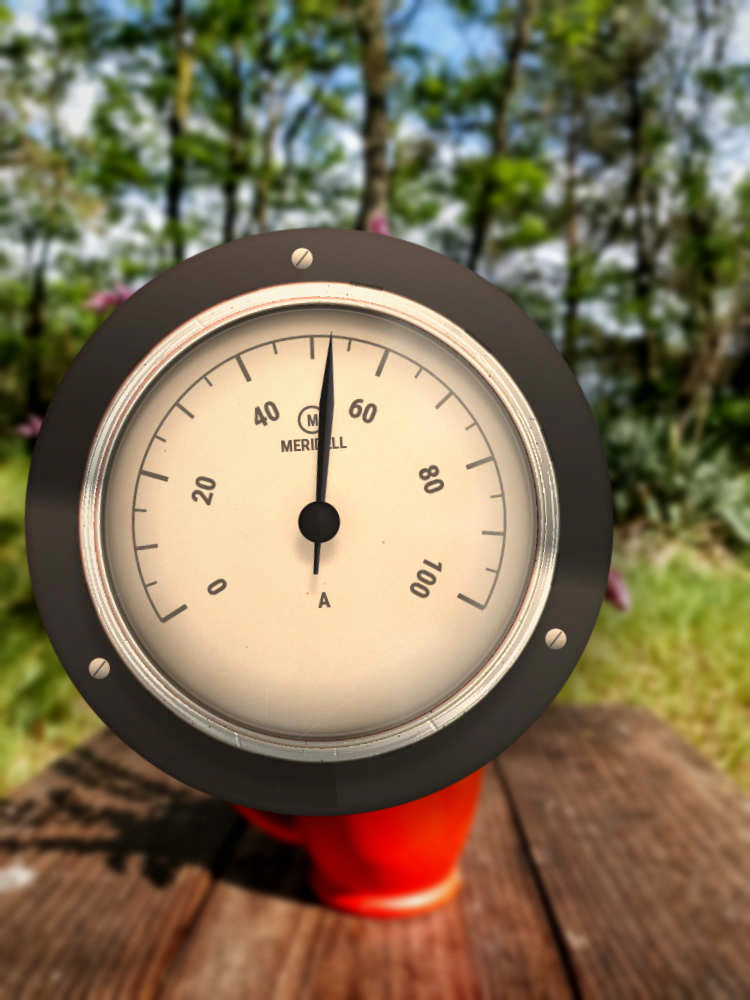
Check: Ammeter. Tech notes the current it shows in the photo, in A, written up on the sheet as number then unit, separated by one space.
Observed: 52.5 A
